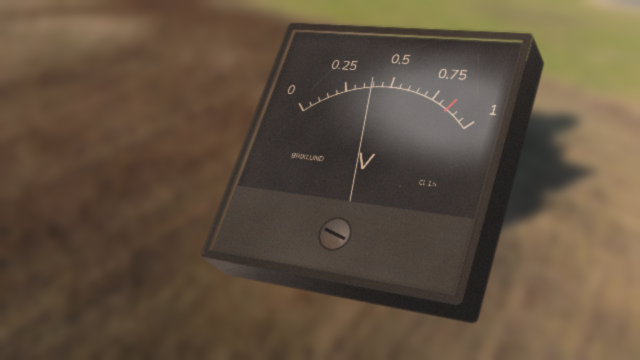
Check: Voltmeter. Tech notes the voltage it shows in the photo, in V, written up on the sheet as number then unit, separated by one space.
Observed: 0.4 V
